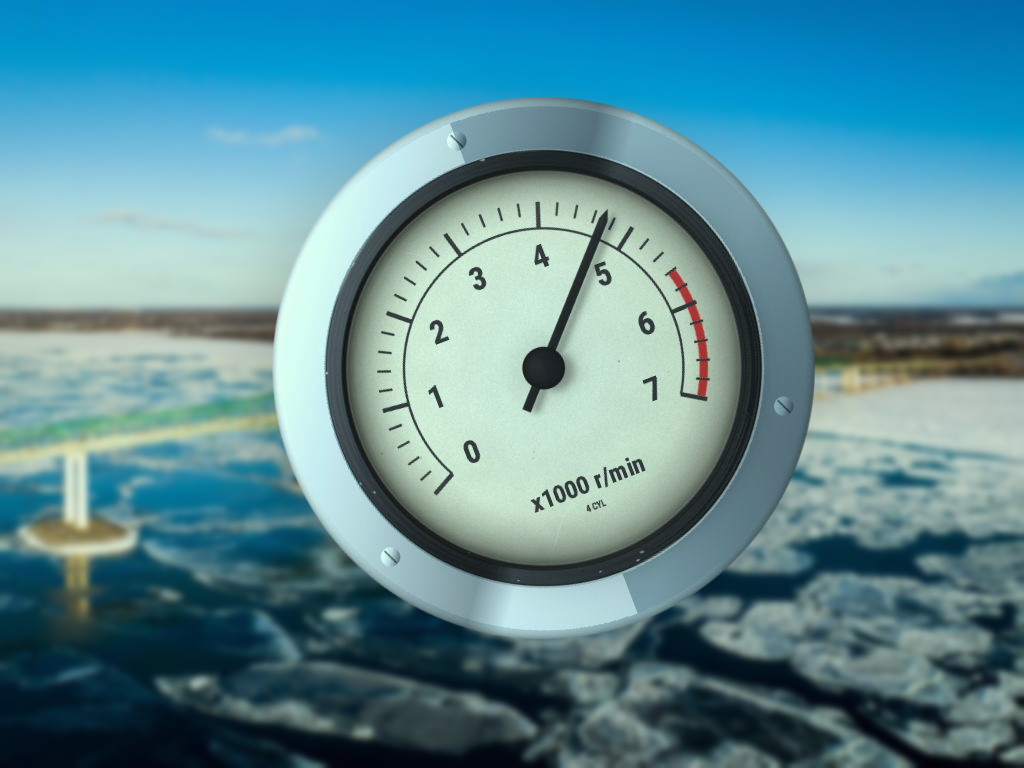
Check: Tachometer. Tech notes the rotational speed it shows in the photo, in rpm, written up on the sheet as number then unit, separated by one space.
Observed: 4700 rpm
